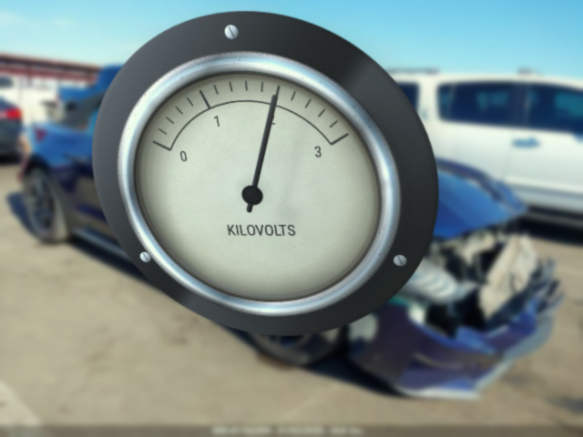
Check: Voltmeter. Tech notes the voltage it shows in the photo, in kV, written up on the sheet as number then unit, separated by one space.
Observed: 2 kV
